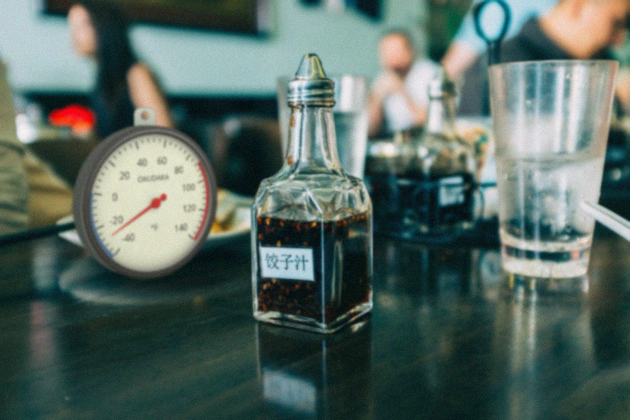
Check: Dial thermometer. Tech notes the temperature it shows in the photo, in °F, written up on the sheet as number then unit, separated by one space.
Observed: -28 °F
